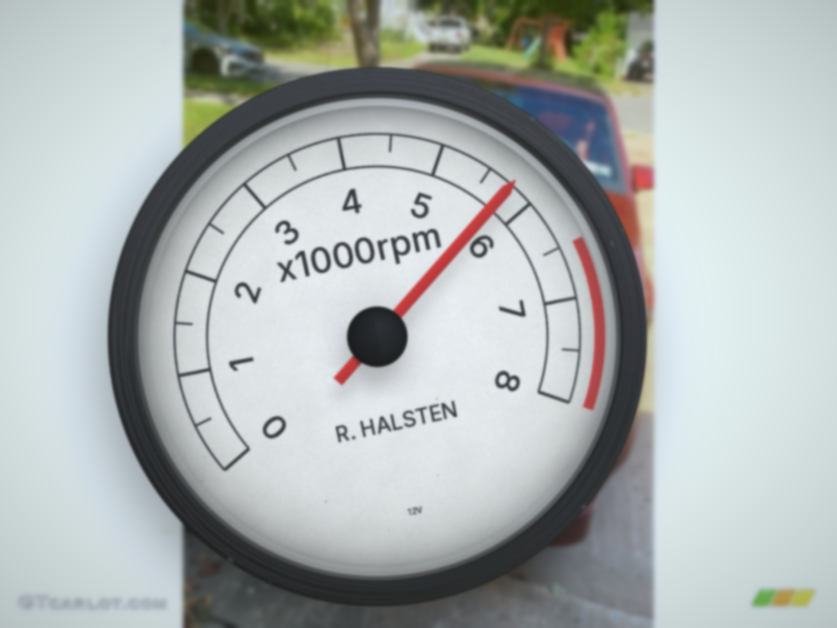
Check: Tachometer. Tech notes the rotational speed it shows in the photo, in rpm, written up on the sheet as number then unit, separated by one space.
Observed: 5750 rpm
